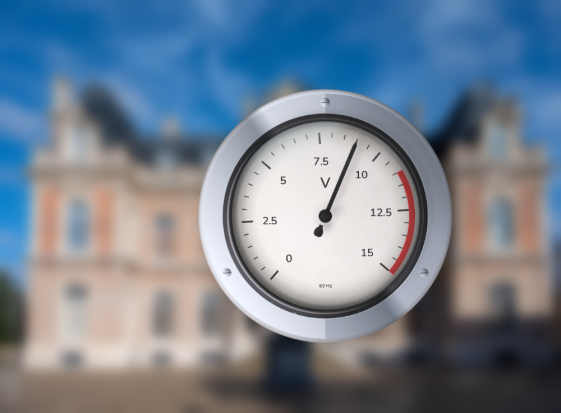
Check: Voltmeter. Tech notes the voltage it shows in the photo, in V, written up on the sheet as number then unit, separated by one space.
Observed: 9 V
